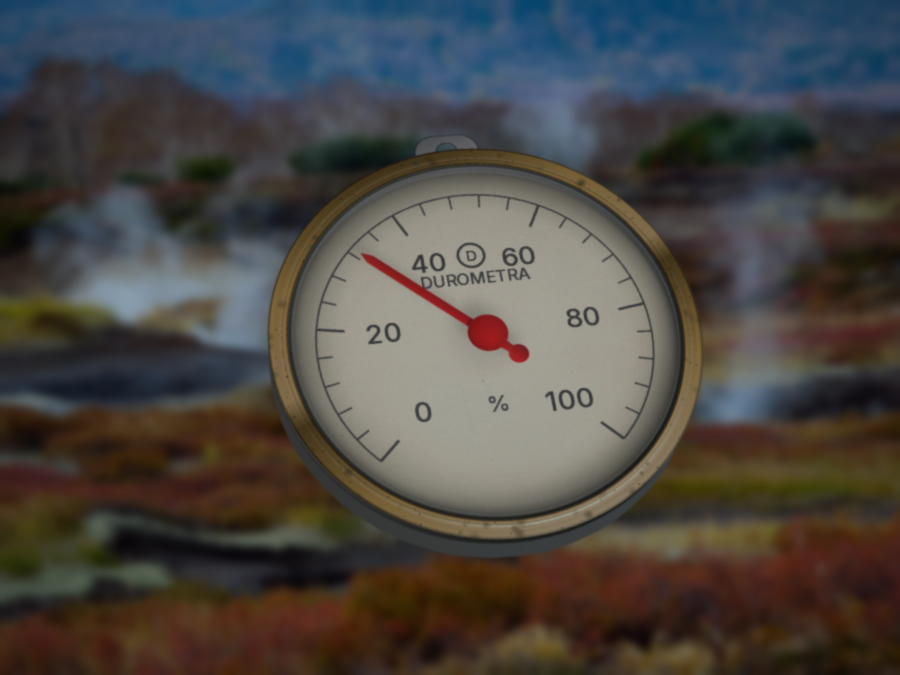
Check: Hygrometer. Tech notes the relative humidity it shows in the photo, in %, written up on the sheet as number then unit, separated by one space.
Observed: 32 %
